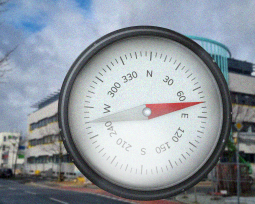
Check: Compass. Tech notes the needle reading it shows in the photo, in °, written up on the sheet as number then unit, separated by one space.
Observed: 75 °
